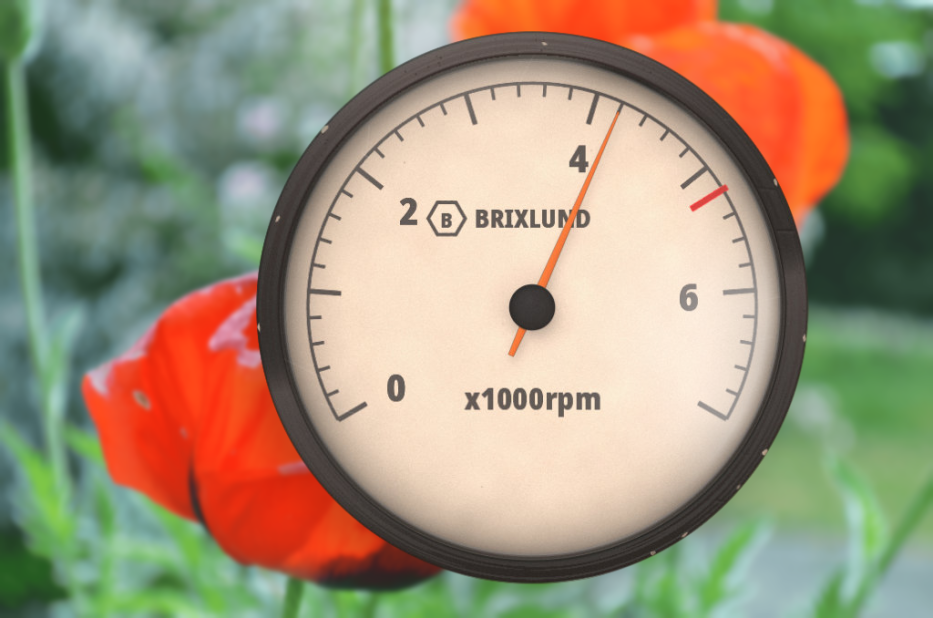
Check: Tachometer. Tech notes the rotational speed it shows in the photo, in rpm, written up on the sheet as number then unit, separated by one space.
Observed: 4200 rpm
